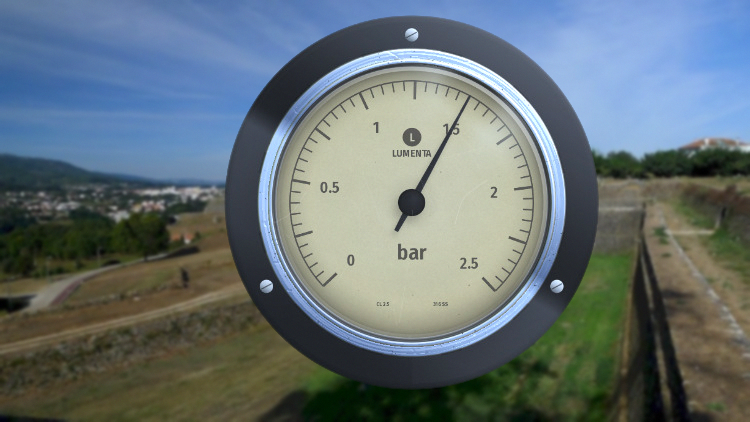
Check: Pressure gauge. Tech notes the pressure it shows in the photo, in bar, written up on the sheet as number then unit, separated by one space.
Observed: 1.5 bar
